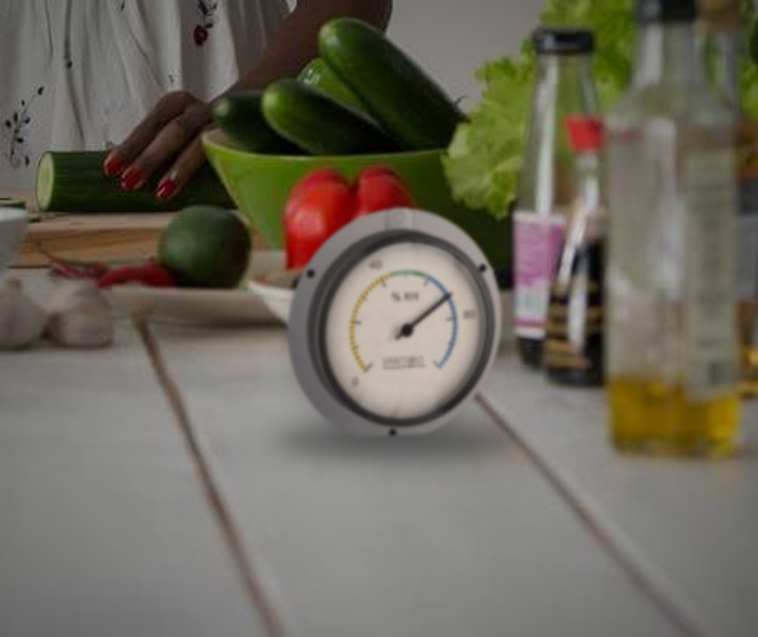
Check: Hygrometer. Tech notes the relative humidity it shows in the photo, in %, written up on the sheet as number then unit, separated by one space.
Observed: 70 %
